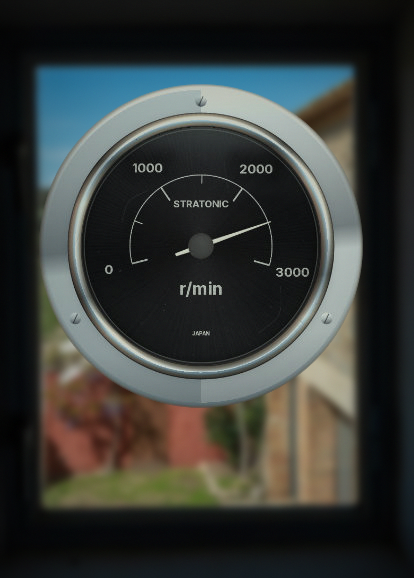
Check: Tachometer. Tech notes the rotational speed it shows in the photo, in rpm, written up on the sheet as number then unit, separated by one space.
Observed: 2500 rpm
